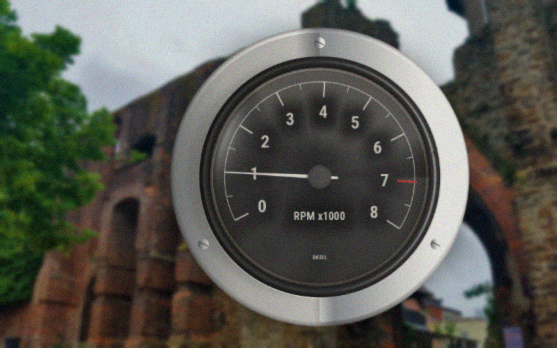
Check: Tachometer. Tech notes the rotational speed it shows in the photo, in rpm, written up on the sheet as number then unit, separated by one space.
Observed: 1000 rpm
